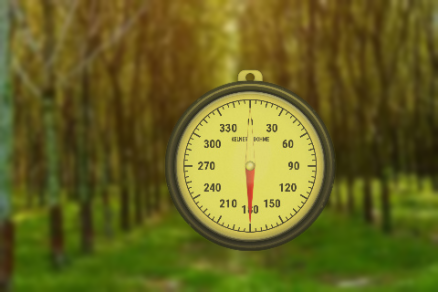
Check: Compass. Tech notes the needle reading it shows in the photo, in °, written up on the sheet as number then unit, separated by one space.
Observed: 180 °
